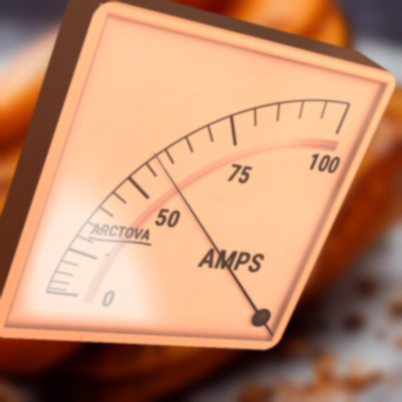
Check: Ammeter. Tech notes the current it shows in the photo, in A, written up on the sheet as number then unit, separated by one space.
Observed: 57.5 A
